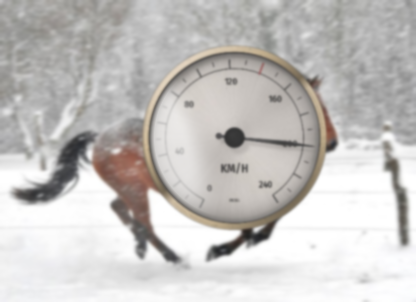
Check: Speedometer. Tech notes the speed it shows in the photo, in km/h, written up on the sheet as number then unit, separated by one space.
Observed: 200 km/h
